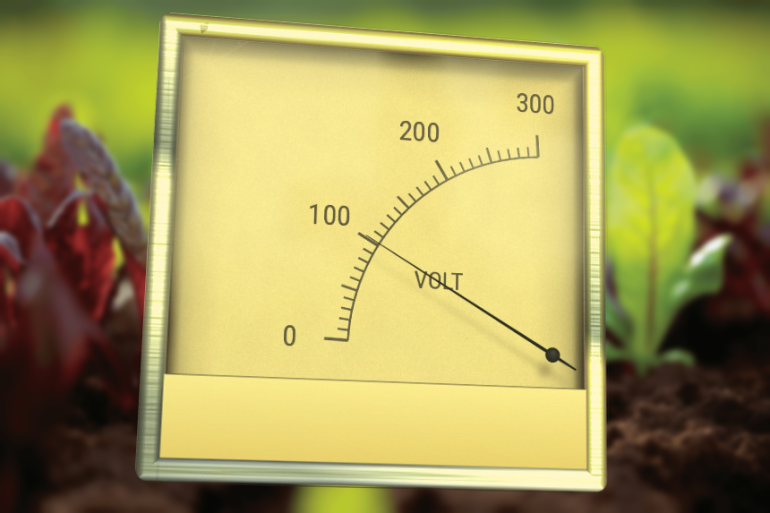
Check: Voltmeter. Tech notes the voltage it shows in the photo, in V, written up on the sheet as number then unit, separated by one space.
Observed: 100 V
